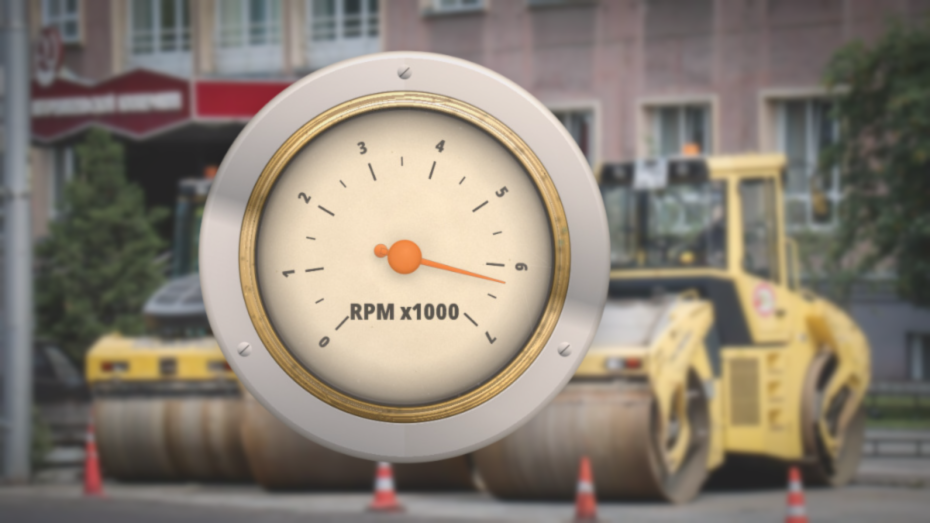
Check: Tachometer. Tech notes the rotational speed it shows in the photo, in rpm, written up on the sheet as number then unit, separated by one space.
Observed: 6250 rpm
